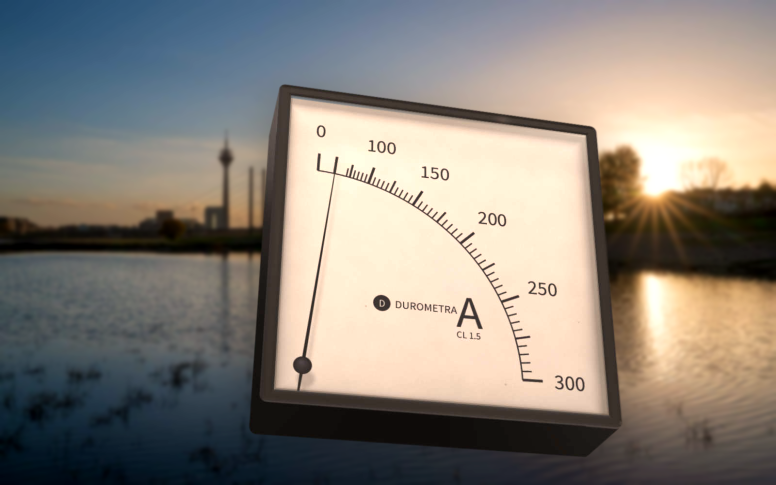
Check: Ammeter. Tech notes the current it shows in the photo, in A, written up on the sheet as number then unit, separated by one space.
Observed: 50 A
